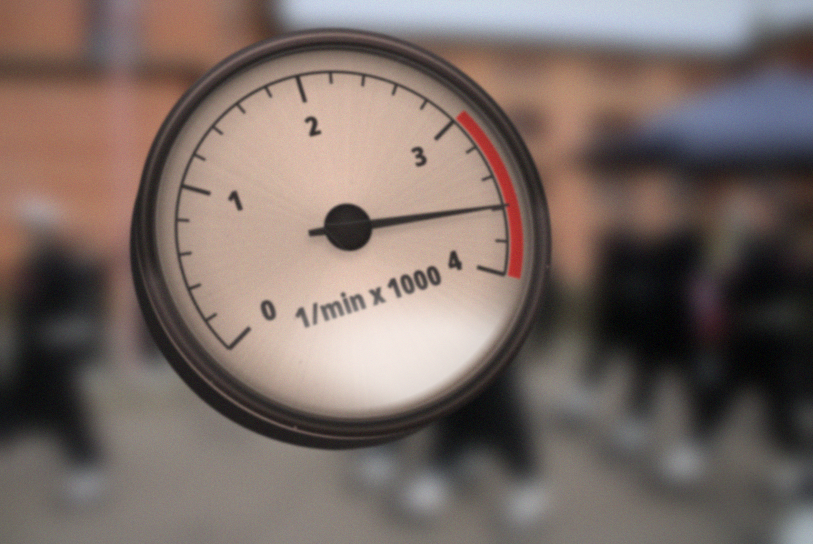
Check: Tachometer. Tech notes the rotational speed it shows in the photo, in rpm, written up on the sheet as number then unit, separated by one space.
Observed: 3600 rpm
